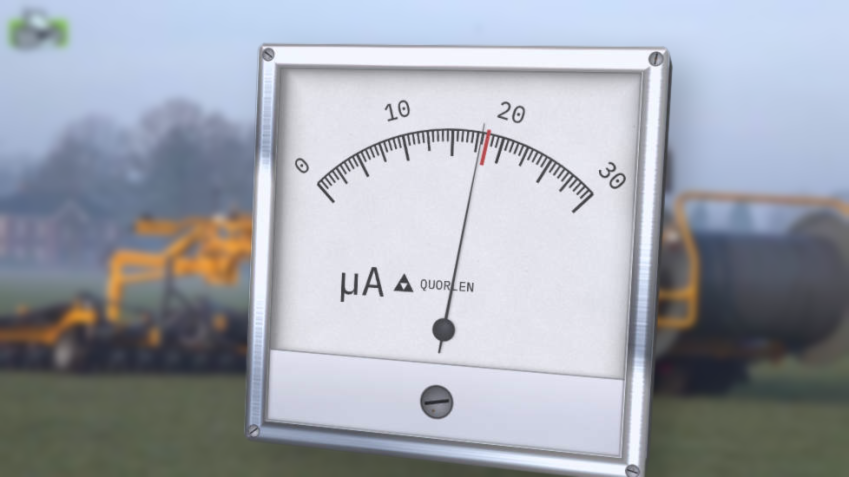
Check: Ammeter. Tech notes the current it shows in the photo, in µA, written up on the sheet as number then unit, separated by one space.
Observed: 18 µA
